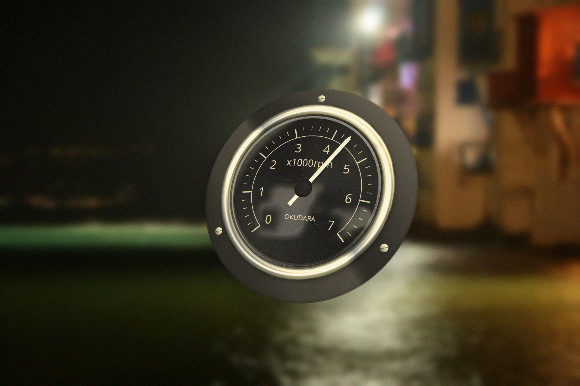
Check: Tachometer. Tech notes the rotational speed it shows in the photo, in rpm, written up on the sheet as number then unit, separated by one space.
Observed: 4400 rpm
